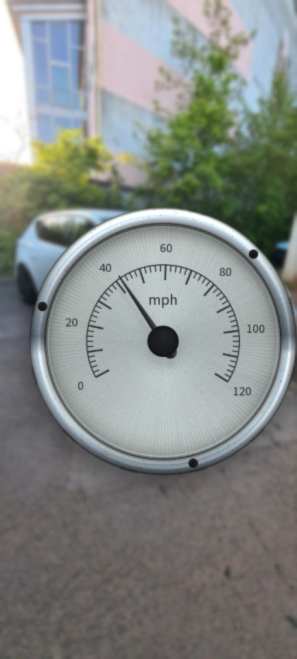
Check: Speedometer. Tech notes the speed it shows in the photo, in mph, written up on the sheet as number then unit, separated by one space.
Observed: 42 mph
